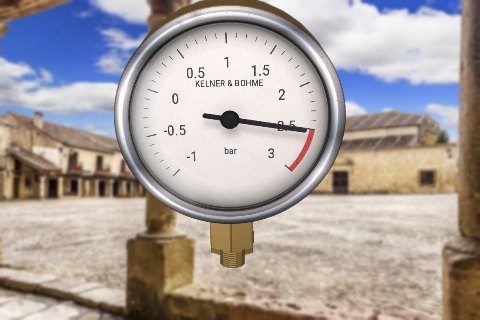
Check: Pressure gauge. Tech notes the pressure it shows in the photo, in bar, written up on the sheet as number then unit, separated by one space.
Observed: 2.5 bar
